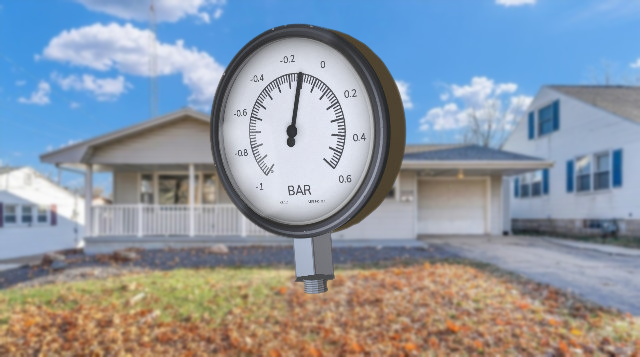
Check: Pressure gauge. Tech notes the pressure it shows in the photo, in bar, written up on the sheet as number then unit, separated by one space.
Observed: -0.1 bar
